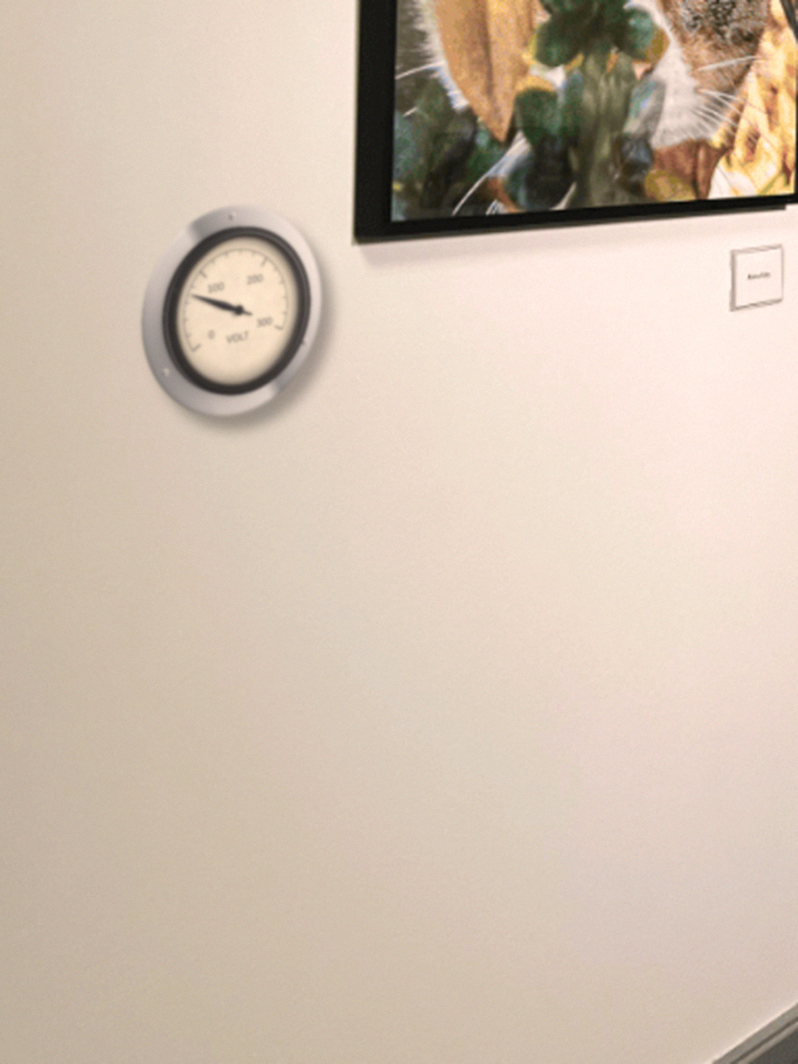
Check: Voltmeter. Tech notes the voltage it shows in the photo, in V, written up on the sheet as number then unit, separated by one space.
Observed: 70 V
